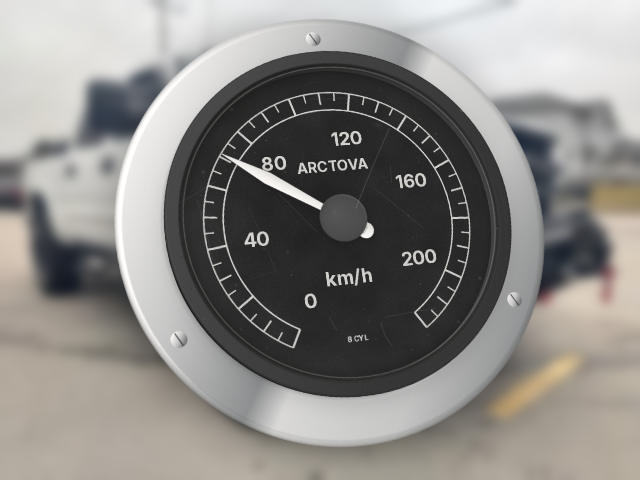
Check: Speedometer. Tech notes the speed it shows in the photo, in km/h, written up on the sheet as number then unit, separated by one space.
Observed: 70 km/h
